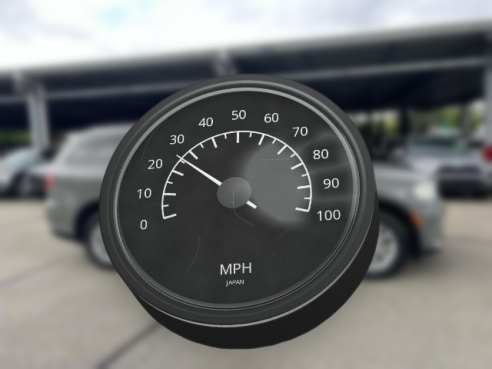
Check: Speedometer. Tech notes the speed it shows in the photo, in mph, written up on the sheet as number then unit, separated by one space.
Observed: 25 mph
